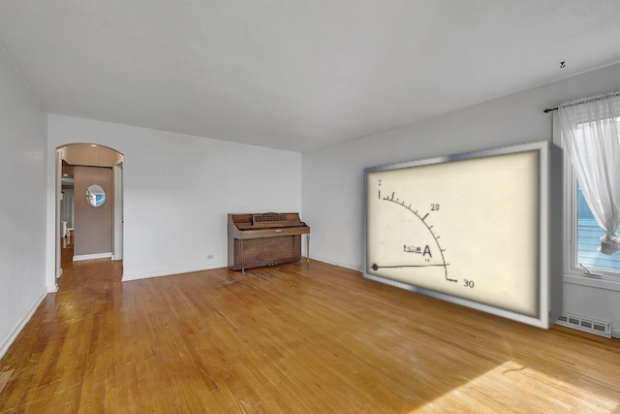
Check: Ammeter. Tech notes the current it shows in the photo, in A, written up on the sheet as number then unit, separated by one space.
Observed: 28 A
